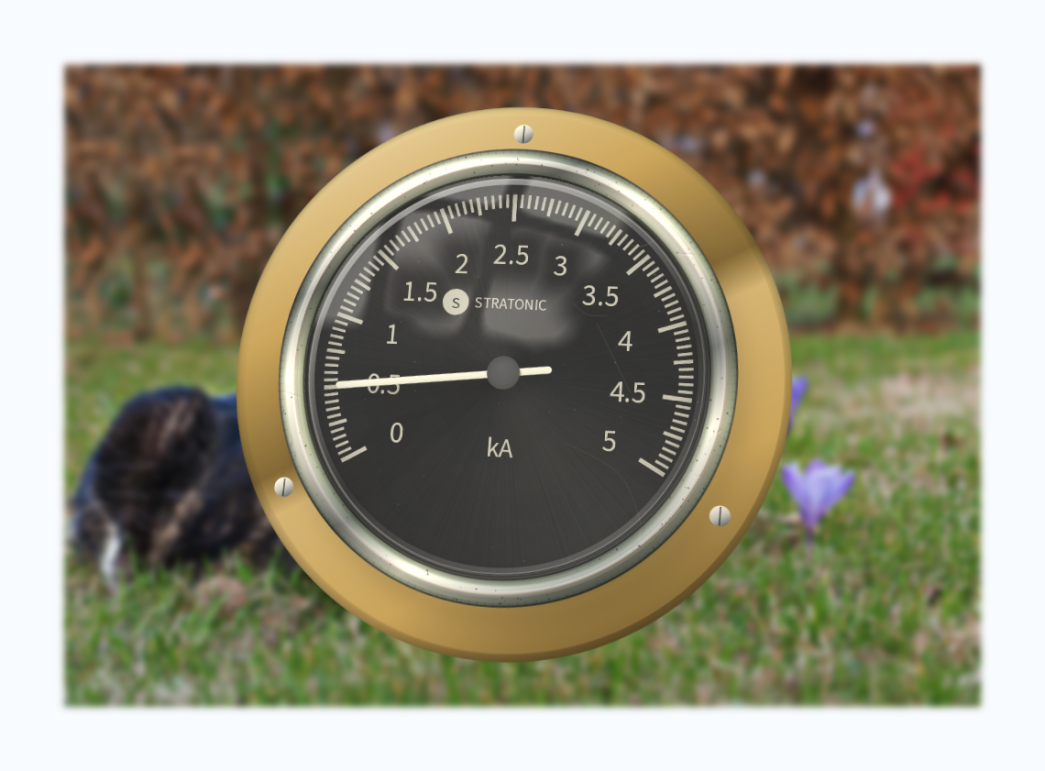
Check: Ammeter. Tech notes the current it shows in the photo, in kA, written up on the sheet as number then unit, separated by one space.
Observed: 0.5 kA
